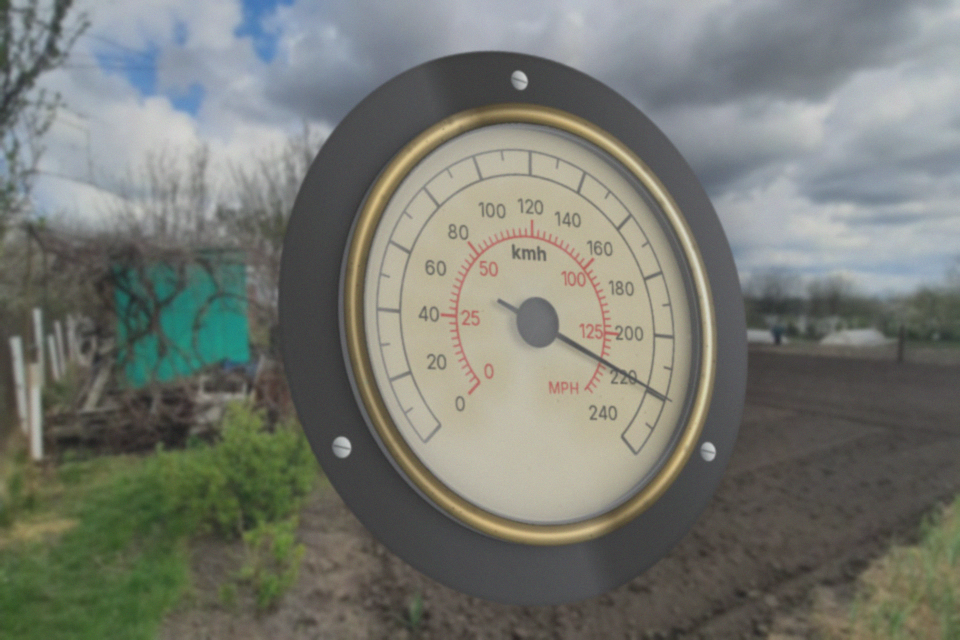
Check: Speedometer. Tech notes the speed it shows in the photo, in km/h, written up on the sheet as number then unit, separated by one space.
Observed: 220 km/h
